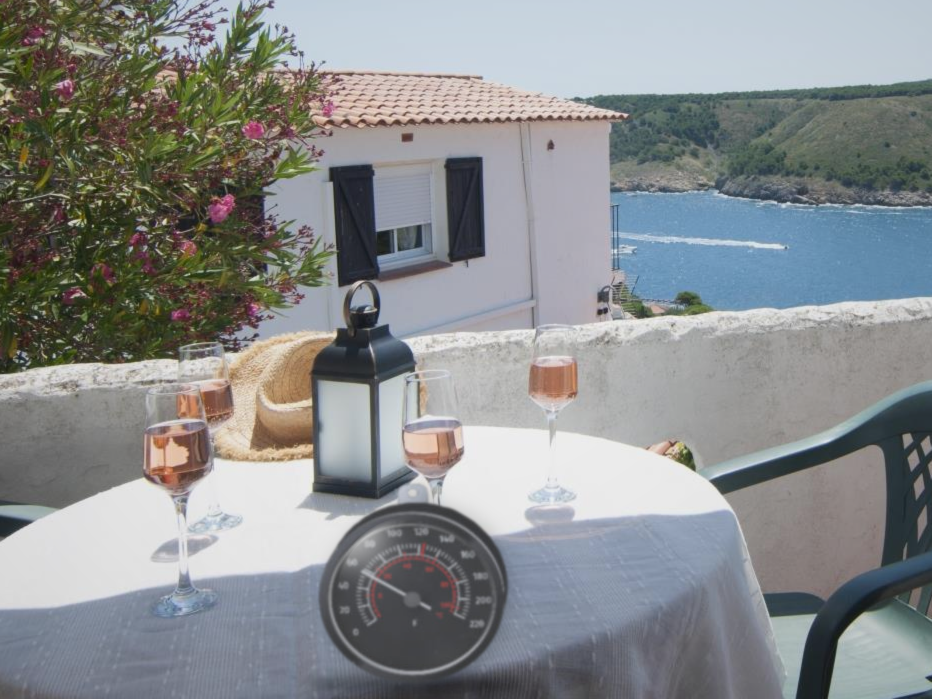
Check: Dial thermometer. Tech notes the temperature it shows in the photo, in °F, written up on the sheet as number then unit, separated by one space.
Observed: 60 °F
